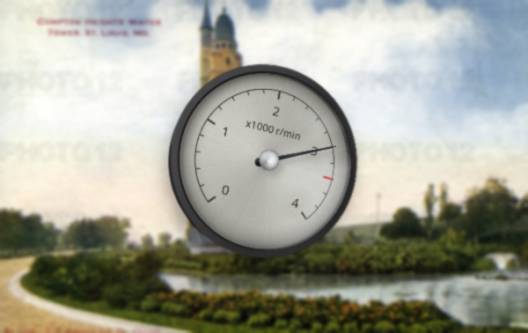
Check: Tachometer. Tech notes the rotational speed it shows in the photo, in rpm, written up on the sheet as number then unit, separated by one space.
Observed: 3000 rpm
